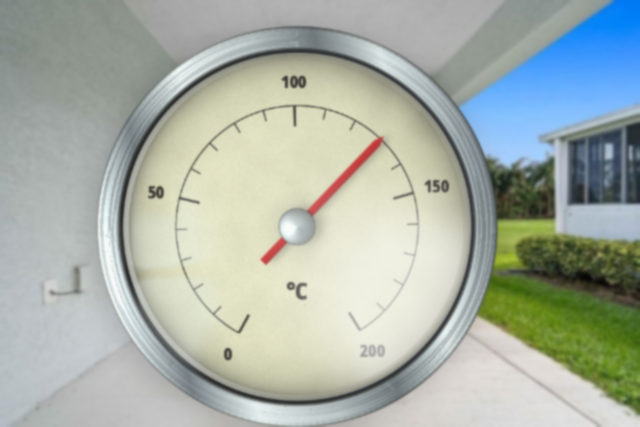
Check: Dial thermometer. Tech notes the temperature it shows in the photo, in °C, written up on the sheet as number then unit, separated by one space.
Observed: 130 °C
